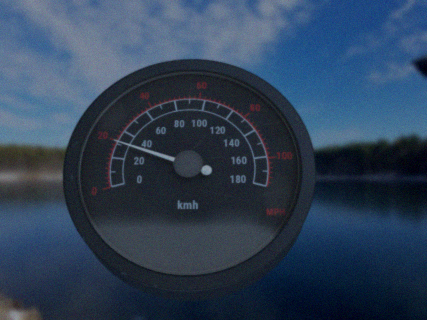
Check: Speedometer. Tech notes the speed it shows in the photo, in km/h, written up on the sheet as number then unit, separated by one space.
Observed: 30 km/h
